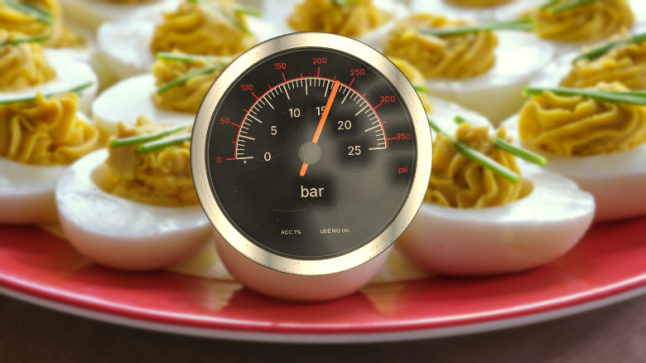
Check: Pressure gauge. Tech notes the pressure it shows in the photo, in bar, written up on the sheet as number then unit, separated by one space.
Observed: 16 bar
